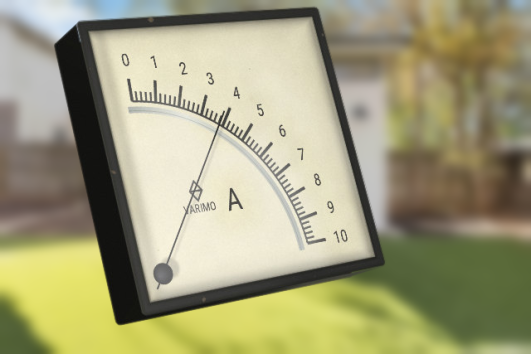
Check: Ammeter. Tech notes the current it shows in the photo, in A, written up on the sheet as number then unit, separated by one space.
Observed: 3.8 A
